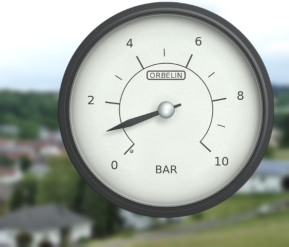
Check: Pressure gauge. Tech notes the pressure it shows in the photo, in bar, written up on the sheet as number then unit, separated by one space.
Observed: 1 bar
